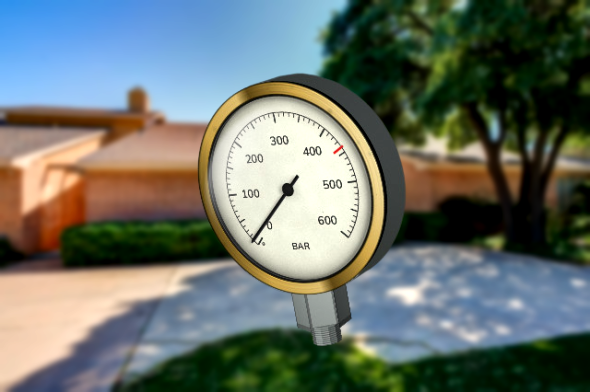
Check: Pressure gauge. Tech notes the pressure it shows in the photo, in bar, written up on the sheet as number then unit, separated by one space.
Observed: 10 bar
